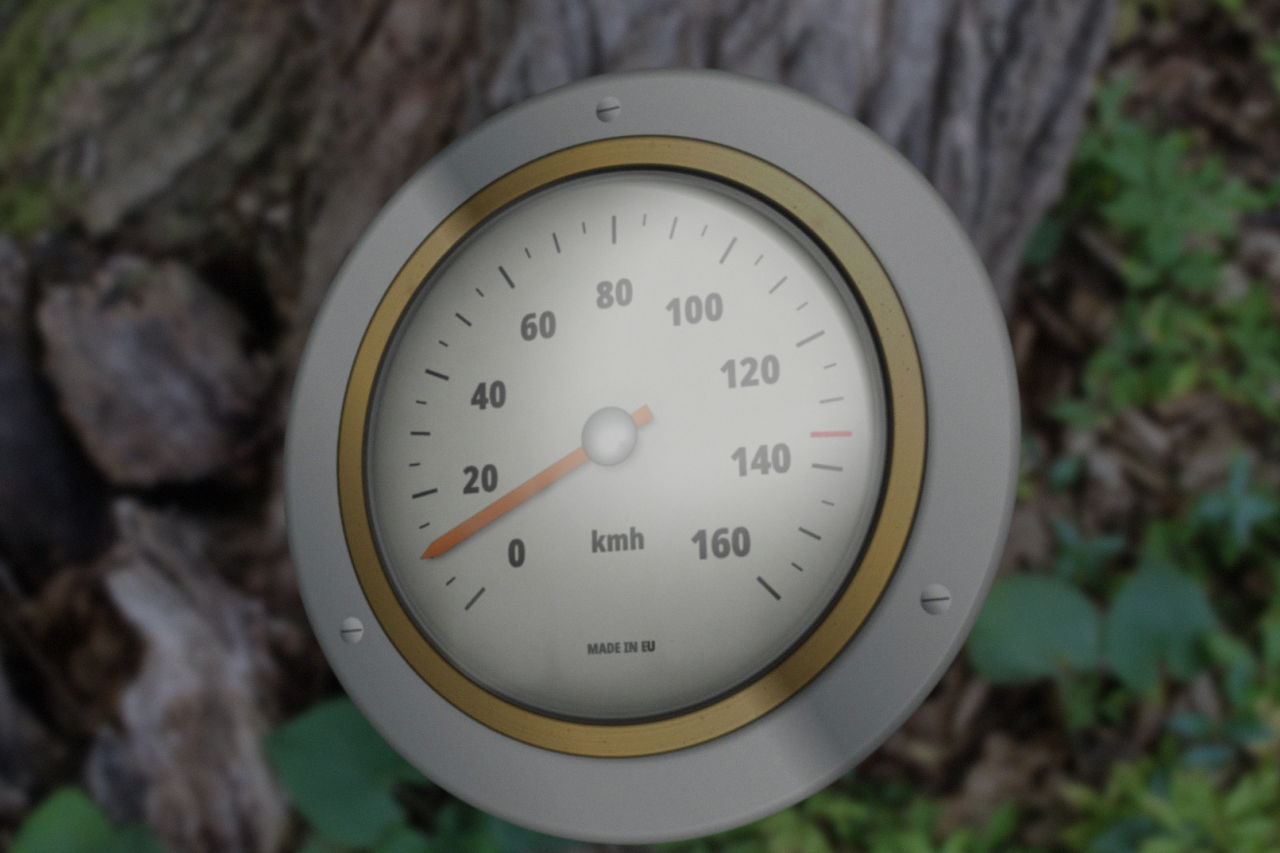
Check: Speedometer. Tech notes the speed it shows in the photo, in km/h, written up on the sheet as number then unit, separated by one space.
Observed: 10 km/h
